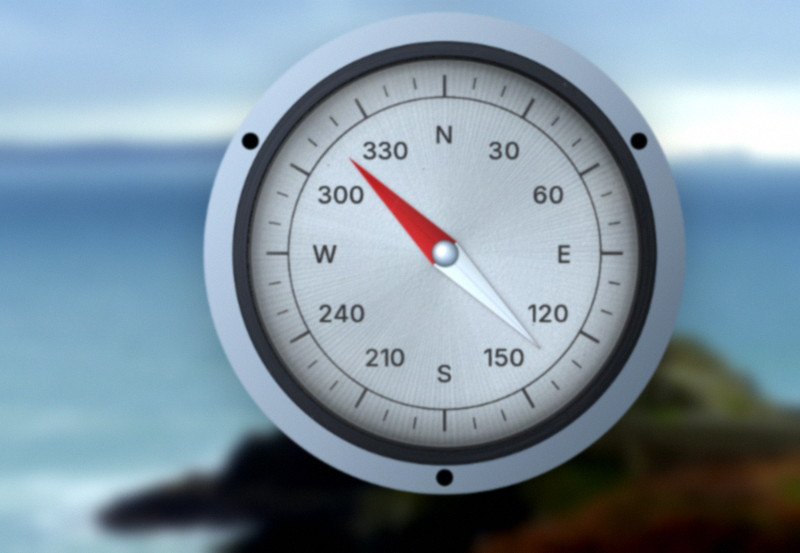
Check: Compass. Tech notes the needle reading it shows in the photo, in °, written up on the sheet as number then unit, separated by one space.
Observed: 315 °
